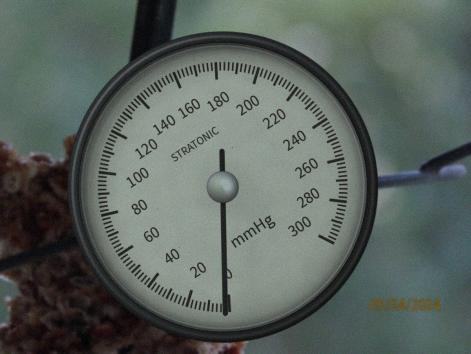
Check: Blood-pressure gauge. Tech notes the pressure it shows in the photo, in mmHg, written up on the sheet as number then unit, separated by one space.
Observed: 2 mmHg
